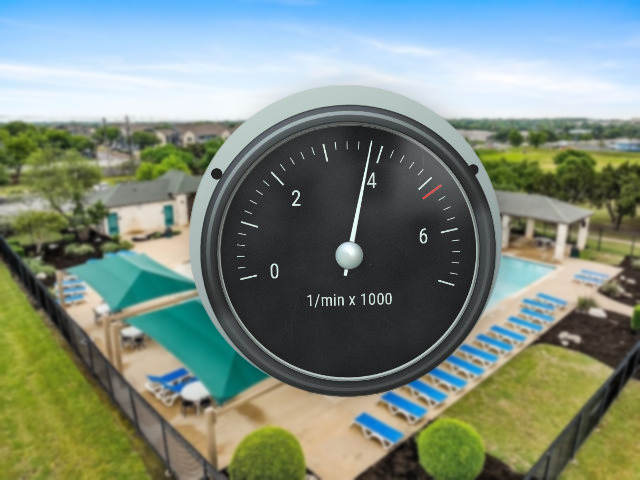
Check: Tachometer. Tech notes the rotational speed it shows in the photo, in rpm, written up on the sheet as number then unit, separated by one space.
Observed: 3800 rpm
